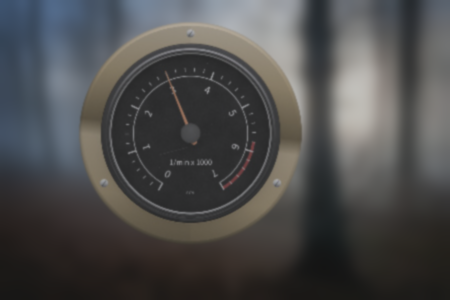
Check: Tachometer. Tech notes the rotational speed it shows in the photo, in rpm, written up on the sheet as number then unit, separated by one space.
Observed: 3000 rpm
